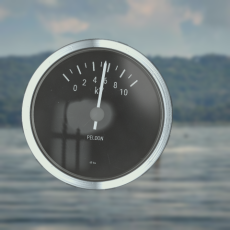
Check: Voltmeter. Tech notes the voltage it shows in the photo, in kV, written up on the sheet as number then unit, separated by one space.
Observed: 5.5 kV
